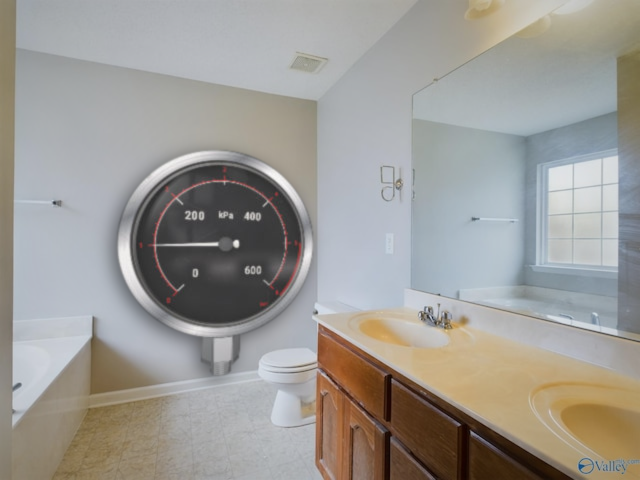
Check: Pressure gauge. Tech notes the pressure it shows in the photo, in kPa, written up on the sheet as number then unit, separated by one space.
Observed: 100 kPa
